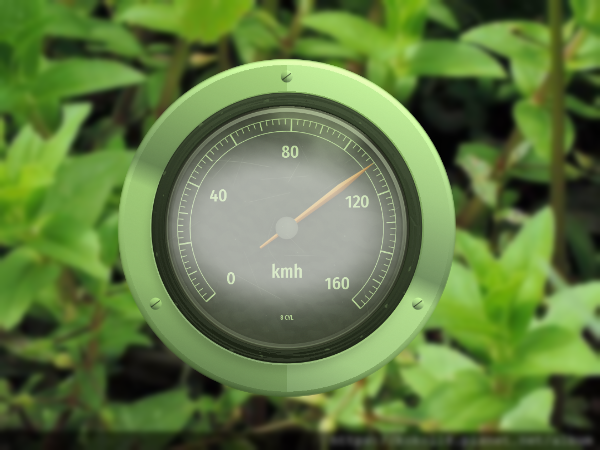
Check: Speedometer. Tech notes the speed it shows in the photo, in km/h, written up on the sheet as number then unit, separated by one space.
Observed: 110 km/h
